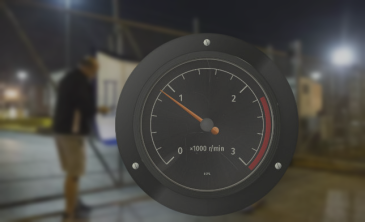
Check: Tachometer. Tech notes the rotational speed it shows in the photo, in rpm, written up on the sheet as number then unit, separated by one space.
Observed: 900 rpm
